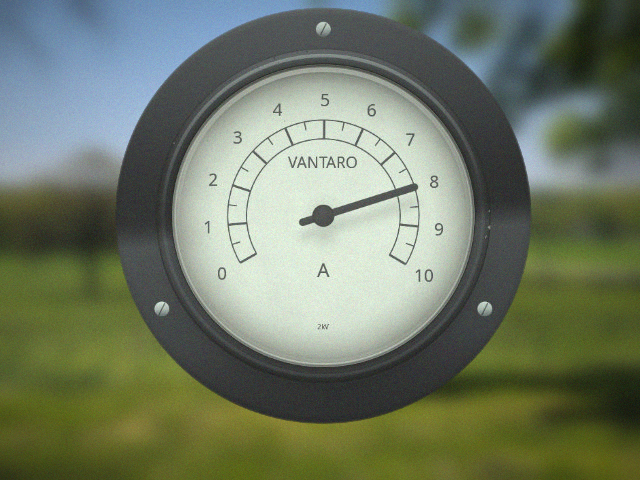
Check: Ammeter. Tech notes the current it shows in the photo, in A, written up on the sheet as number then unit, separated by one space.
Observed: 8 A
